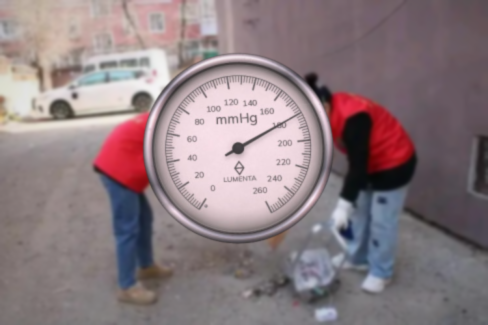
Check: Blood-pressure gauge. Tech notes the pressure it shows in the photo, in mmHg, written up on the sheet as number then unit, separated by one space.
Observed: 180 mmHg
